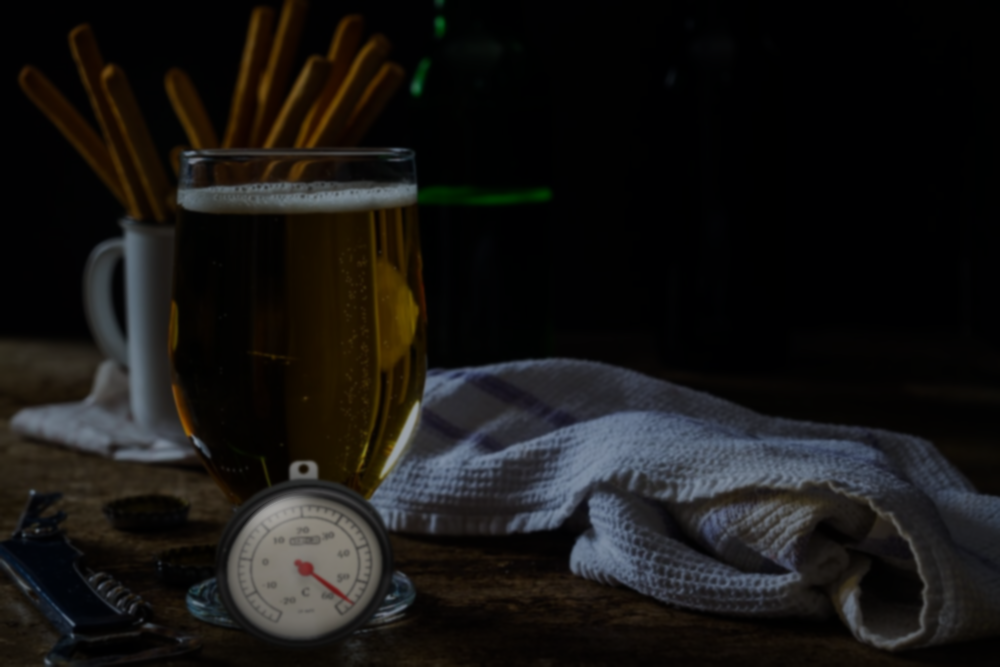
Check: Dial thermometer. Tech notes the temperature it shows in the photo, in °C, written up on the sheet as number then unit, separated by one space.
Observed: 56 °C
